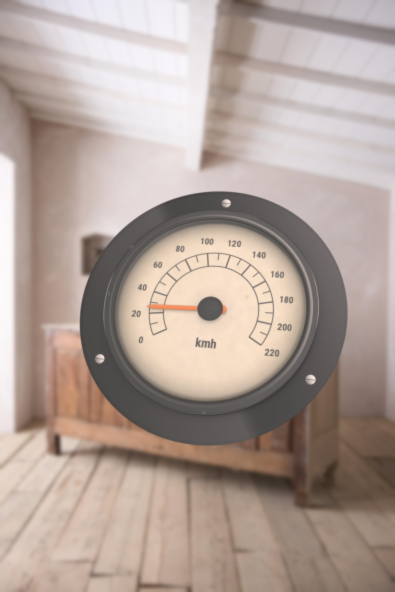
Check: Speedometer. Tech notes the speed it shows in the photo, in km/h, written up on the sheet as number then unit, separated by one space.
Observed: 25 km/h
